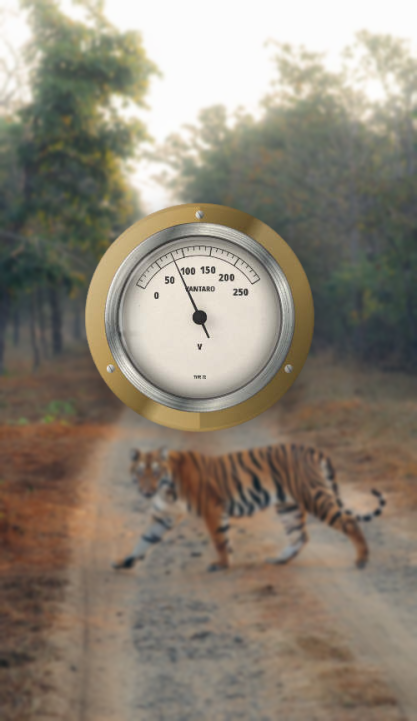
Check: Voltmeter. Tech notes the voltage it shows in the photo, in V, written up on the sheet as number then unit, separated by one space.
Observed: 80 V
